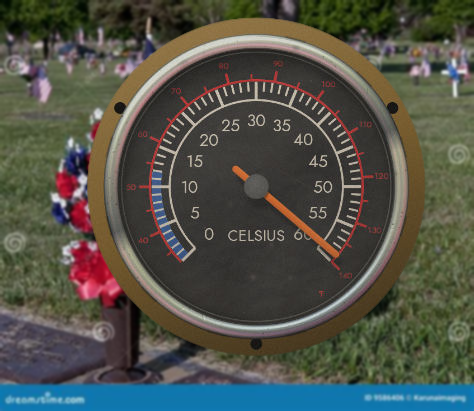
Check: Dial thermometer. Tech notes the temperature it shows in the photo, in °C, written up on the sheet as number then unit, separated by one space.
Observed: 59 °C
